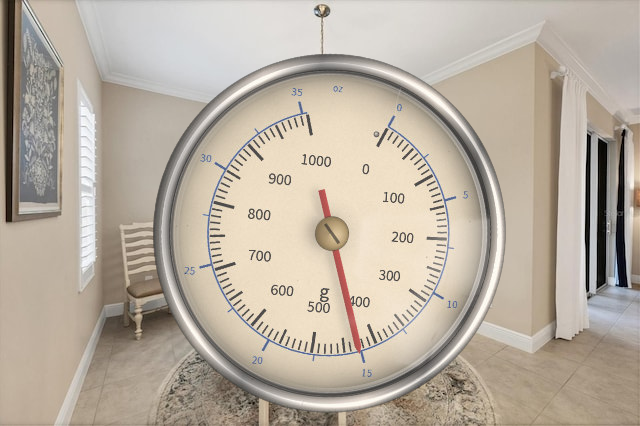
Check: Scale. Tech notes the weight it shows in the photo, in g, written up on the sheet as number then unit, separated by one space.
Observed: 430 g
